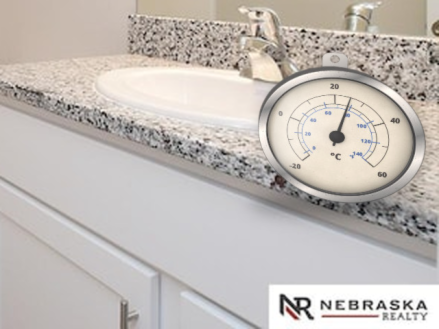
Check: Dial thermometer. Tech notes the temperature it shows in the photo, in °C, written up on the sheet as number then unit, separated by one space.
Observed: 25 °C
